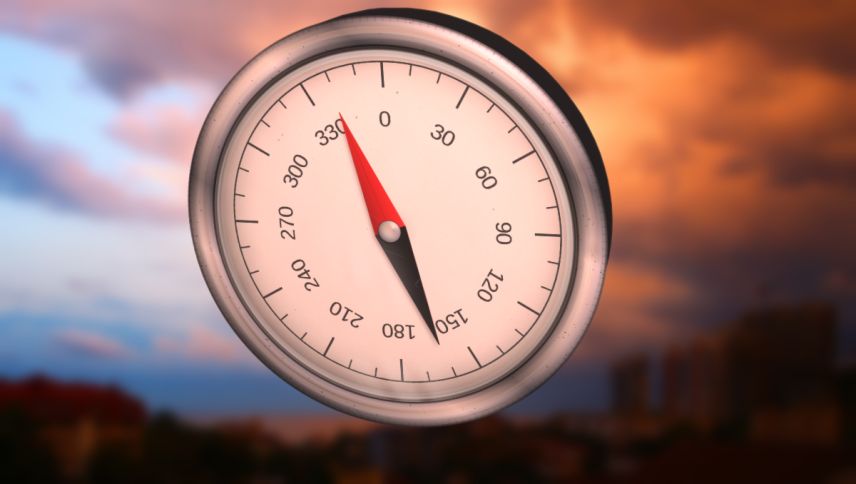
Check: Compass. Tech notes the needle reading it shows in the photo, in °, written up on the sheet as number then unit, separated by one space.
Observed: 340 °
